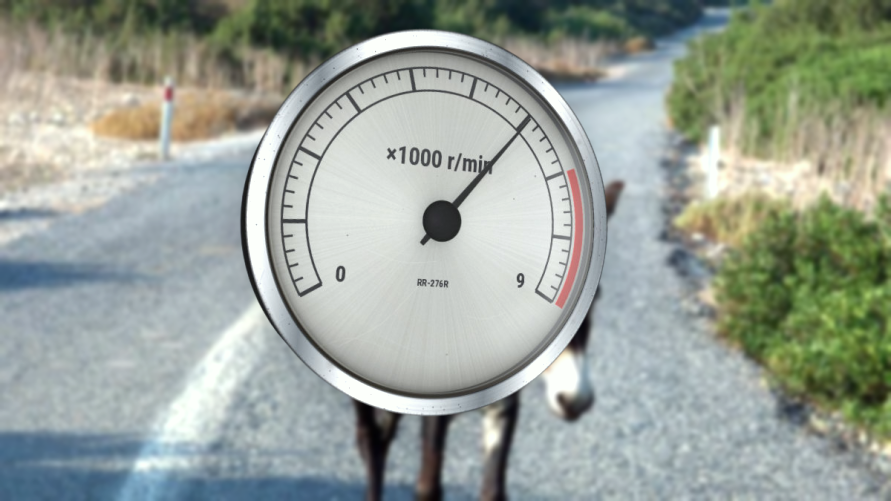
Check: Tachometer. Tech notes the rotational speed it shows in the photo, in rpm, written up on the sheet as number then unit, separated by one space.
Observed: 6000 rpm
